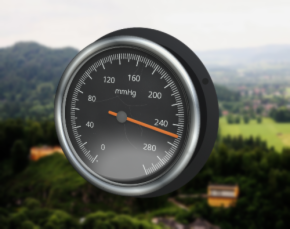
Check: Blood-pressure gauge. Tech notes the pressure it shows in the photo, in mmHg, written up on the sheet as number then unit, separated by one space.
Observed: 250 mmHg
